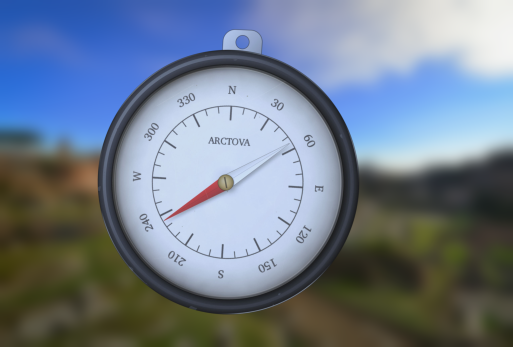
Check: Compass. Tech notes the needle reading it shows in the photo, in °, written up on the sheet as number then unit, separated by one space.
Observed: 235 °
